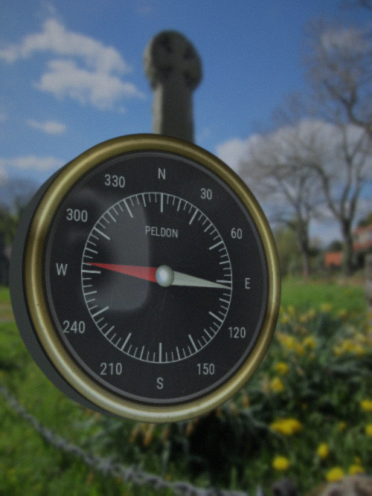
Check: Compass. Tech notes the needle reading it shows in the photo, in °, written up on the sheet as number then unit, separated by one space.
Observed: 275 °
